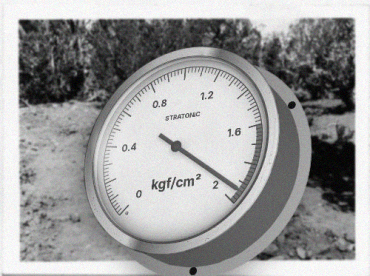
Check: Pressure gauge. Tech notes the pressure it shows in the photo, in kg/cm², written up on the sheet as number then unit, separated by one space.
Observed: 1.94 kg/cm²
